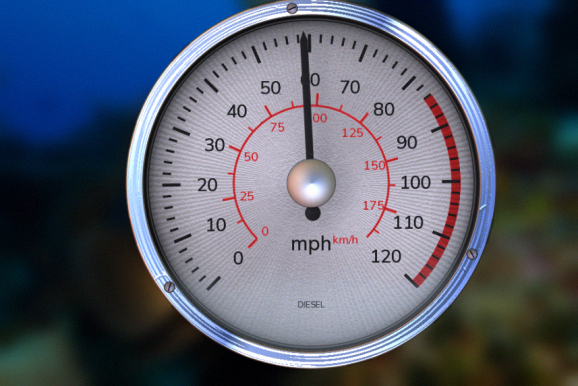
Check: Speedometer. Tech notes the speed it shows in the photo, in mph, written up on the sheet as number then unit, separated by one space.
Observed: 59 mph
